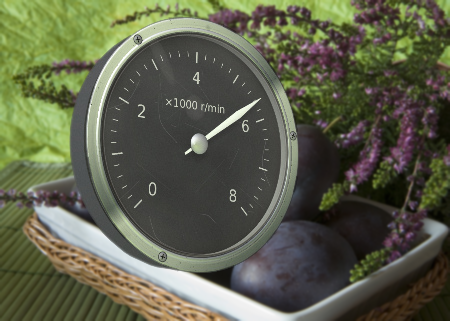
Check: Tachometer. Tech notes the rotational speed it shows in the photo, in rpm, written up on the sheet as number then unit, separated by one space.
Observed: 5600 rpm
